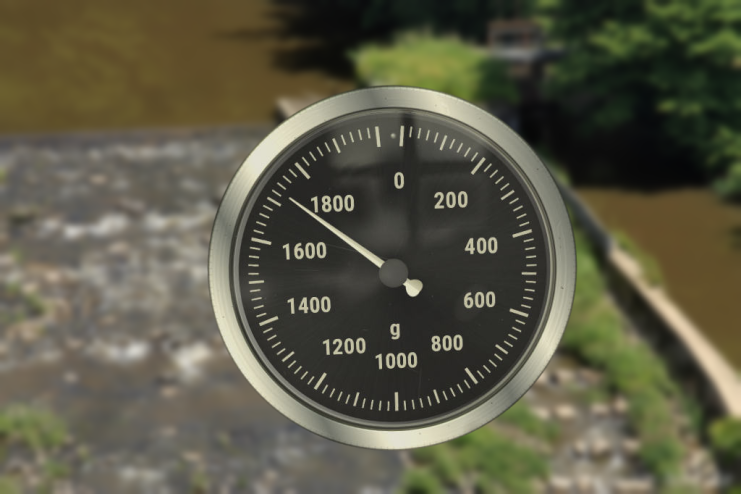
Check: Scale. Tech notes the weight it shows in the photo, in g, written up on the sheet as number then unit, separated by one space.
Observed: 1730 g
